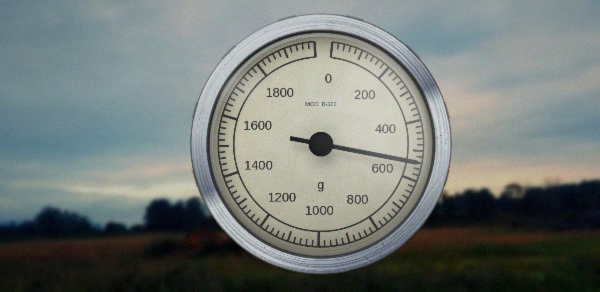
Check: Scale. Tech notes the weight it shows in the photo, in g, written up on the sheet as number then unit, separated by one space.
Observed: 540 g
